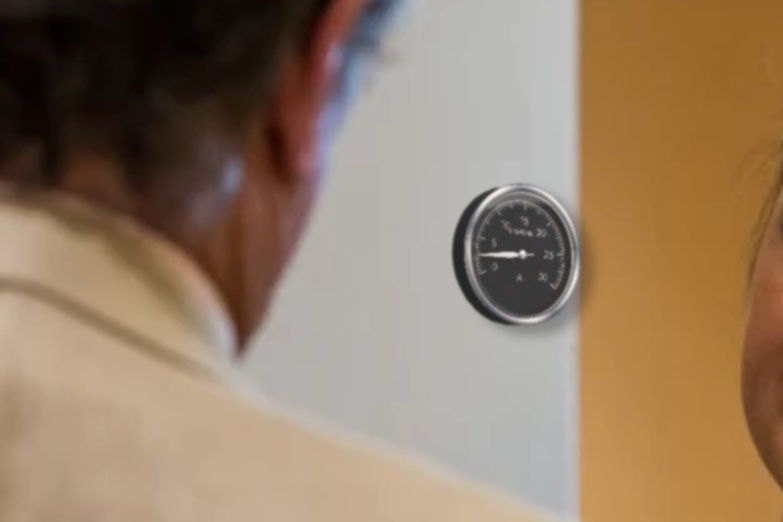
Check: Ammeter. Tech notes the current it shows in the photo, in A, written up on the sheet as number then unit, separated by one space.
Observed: 2.5 A
